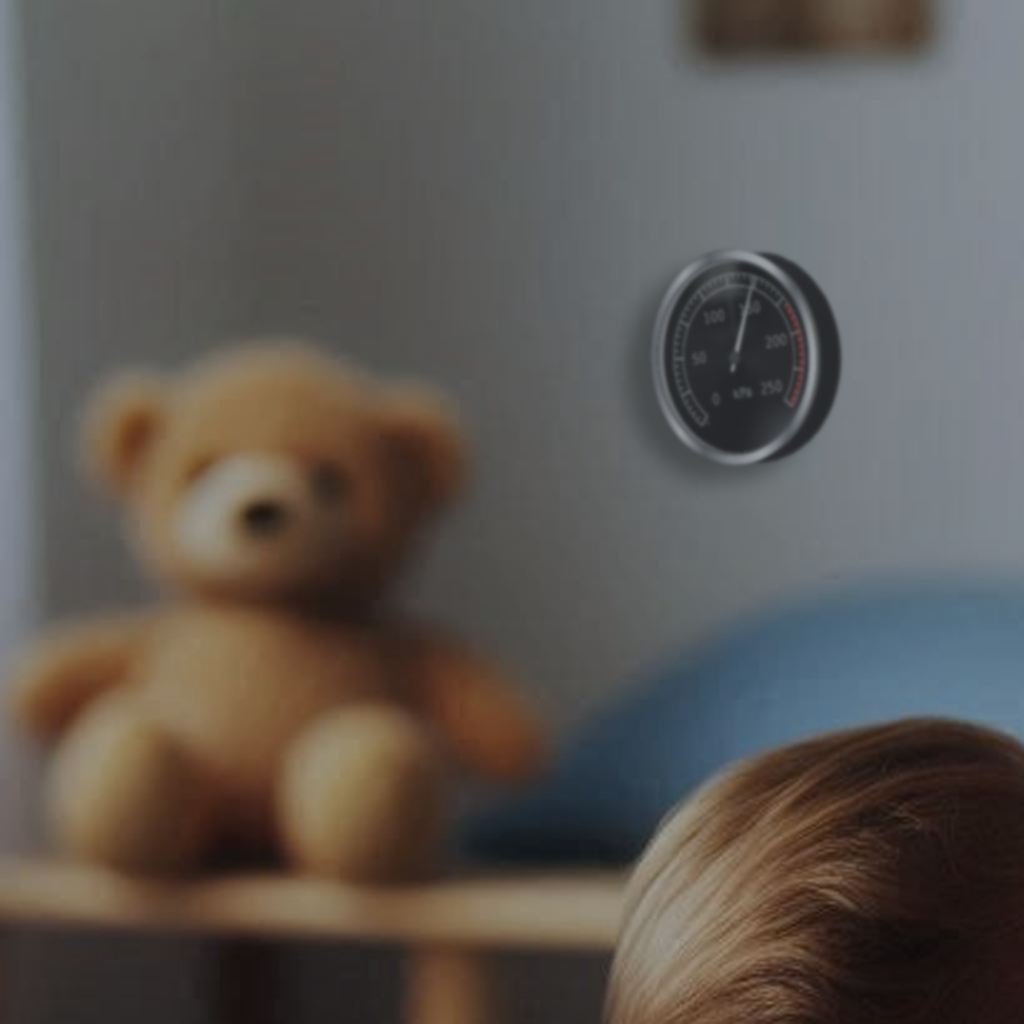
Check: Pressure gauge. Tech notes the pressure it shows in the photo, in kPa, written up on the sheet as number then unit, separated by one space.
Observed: 150 kPa
